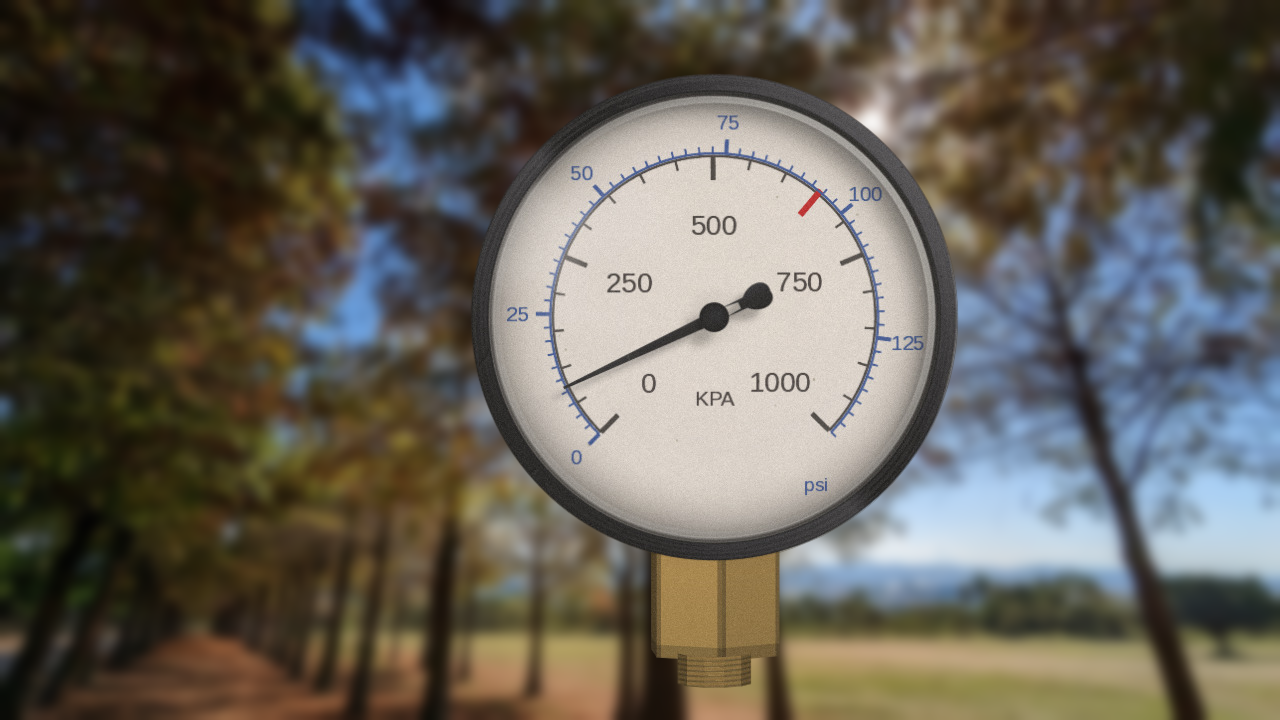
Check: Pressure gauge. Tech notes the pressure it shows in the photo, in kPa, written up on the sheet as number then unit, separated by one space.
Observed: 75 kPa
